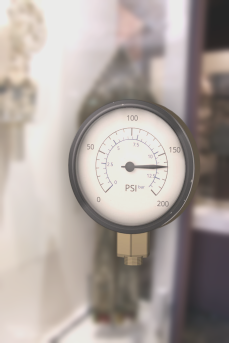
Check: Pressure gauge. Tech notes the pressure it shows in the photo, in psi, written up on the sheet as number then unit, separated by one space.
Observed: 165 psi
